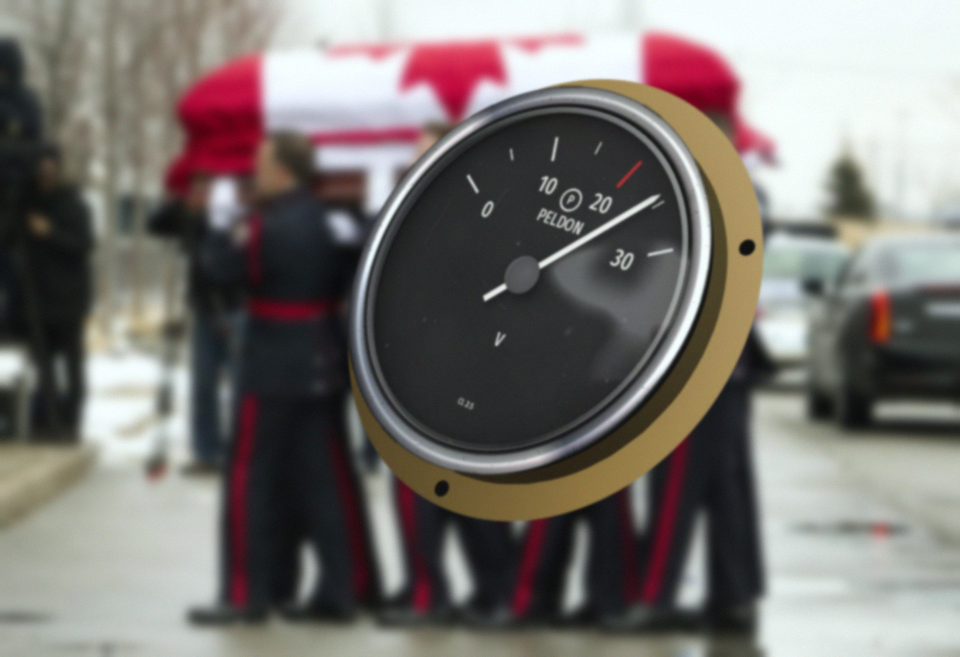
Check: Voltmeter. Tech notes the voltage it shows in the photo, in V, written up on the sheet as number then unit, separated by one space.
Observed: 25 V
